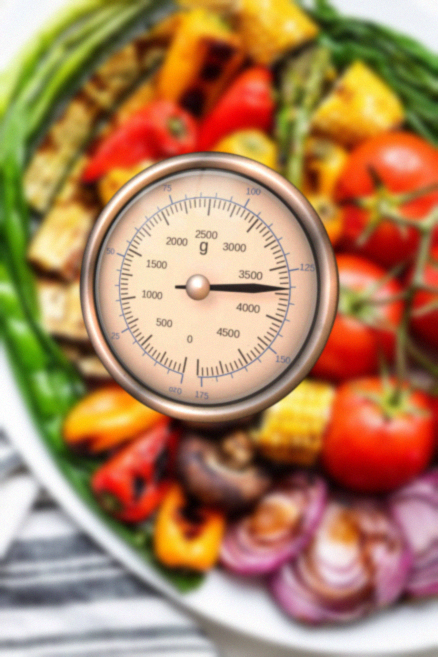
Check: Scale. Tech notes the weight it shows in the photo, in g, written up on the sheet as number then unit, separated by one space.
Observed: 3700 g
